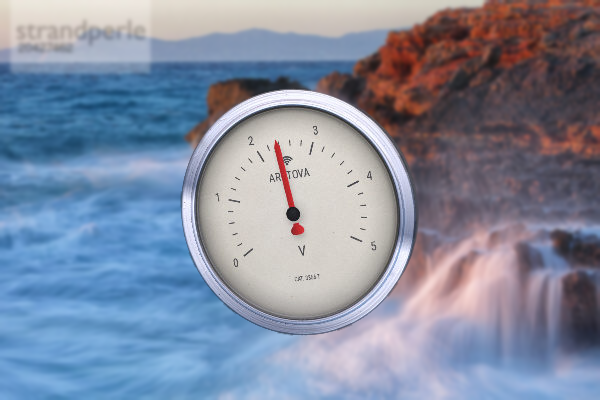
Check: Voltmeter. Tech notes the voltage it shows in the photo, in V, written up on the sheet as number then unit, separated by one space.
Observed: 2.4 V
